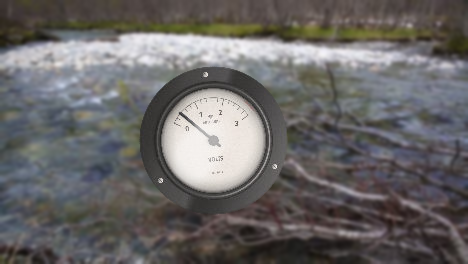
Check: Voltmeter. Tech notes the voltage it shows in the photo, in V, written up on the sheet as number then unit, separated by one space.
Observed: 0.4 V
